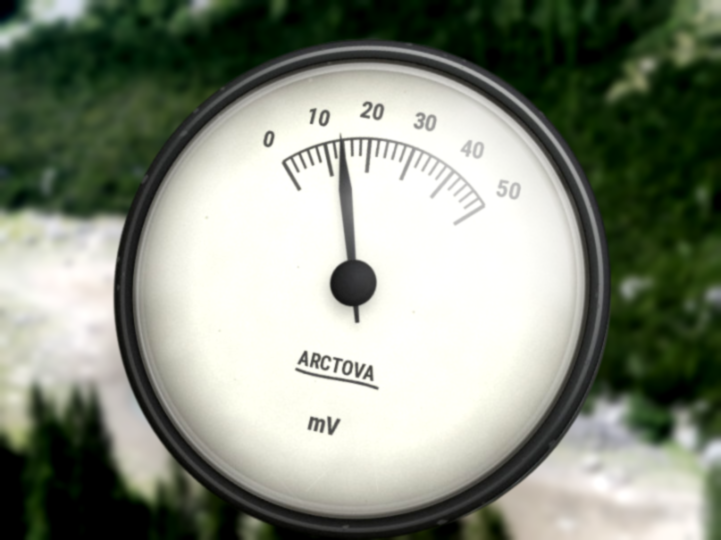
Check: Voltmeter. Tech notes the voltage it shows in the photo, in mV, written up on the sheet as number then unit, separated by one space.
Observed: 14 mV
